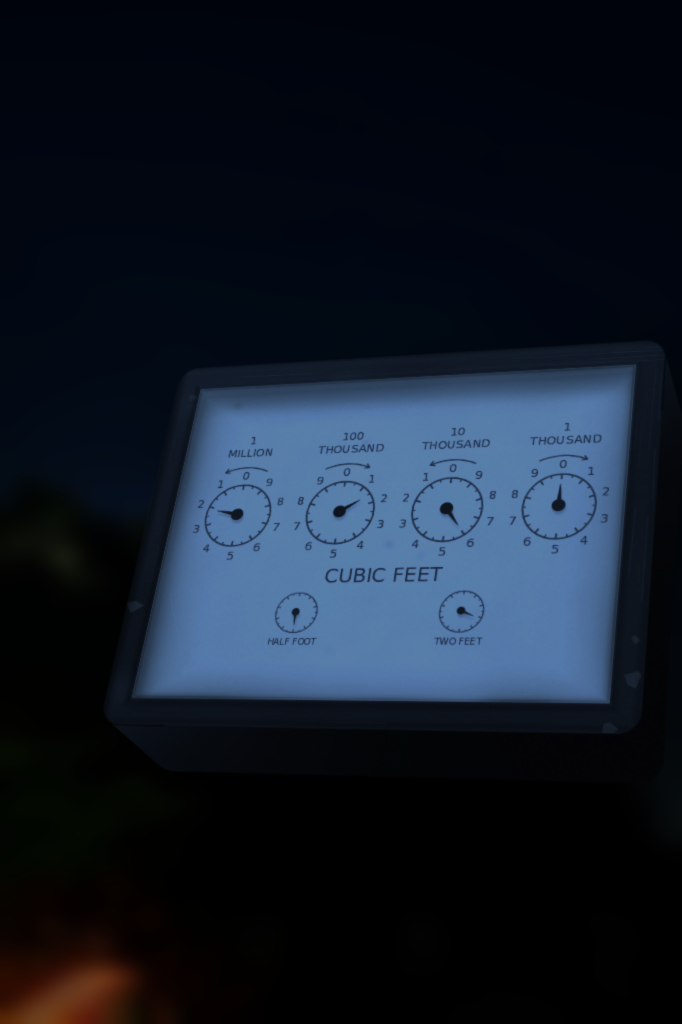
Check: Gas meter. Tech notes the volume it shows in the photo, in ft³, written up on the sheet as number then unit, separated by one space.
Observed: 216000 ft³
